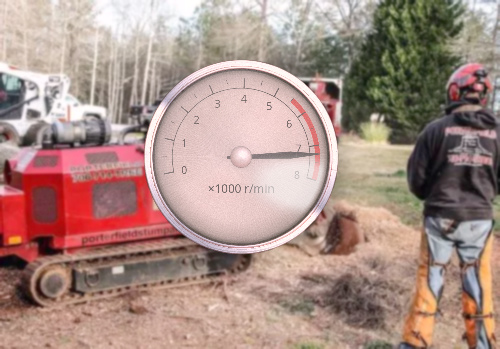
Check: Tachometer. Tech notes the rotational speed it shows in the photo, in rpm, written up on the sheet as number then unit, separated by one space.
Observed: 7250 rpm
